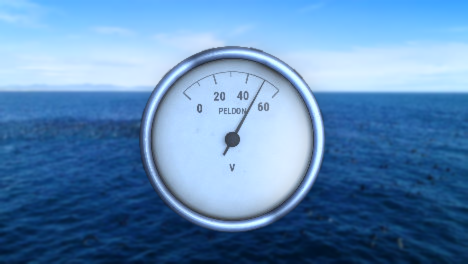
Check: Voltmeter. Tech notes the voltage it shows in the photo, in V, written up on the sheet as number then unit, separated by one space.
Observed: 50 V
